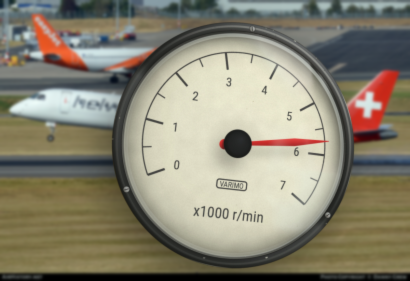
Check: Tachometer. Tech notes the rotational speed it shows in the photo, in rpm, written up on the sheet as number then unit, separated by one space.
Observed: 5750 rpm
